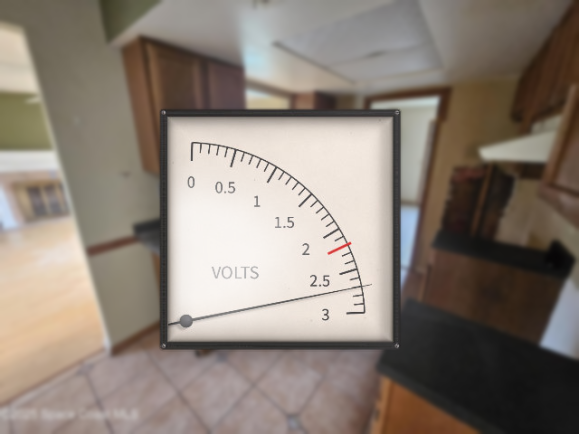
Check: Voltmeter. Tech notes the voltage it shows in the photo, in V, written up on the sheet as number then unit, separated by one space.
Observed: 2.7 V
